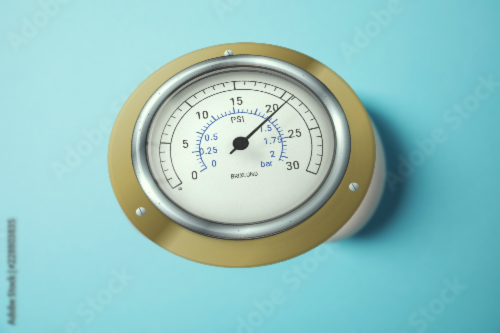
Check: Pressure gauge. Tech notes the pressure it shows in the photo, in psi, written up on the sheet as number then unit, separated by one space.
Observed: 21 psi
